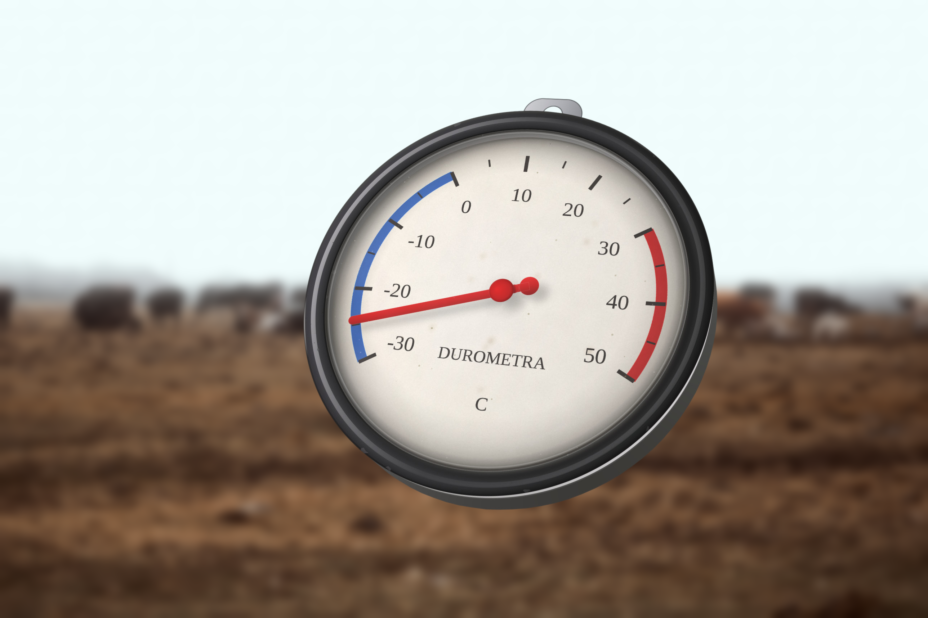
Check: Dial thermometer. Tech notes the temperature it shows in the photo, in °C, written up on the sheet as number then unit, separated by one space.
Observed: -25 °C
